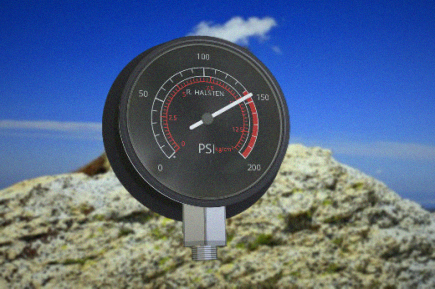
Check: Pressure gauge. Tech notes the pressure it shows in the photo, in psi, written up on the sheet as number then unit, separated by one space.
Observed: 145 psi
